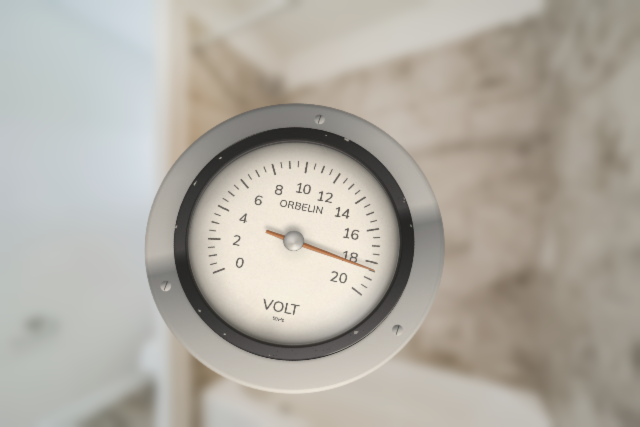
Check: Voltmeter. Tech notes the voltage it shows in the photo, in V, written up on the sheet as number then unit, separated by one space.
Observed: 18.5 V
